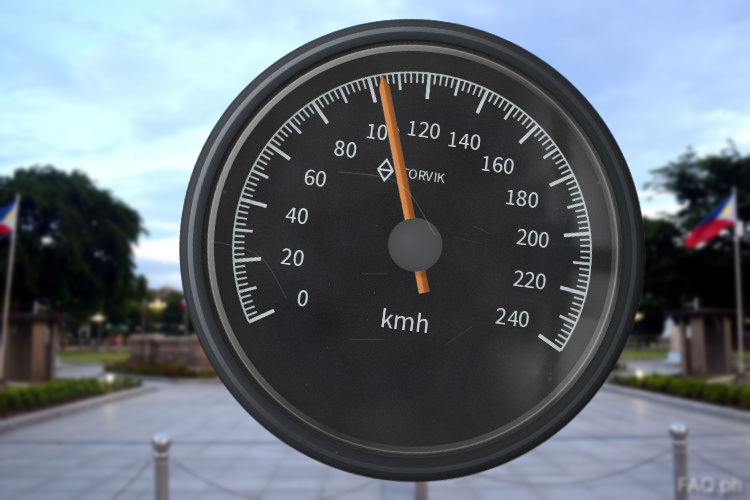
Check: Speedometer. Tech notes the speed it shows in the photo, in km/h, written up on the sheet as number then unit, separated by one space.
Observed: 104 km/h
